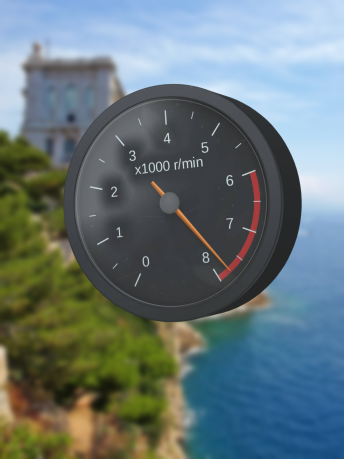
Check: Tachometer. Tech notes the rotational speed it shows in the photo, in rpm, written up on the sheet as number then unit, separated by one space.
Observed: 7750 rpm
